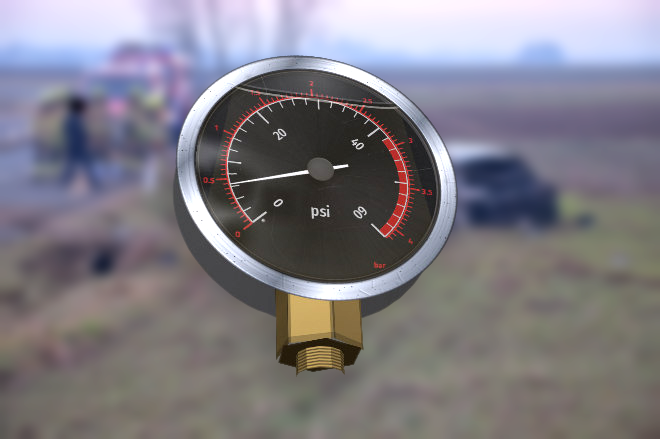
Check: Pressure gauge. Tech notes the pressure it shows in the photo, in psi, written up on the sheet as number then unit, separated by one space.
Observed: 6 psi
